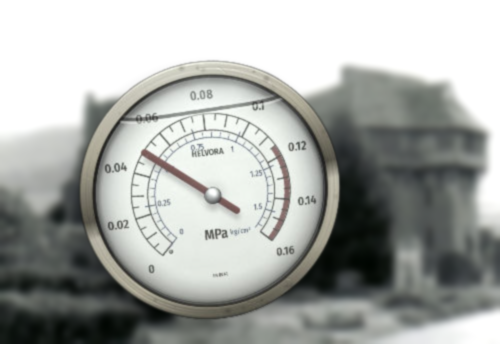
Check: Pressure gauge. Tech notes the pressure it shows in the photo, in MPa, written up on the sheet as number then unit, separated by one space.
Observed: 0.05 MPa
